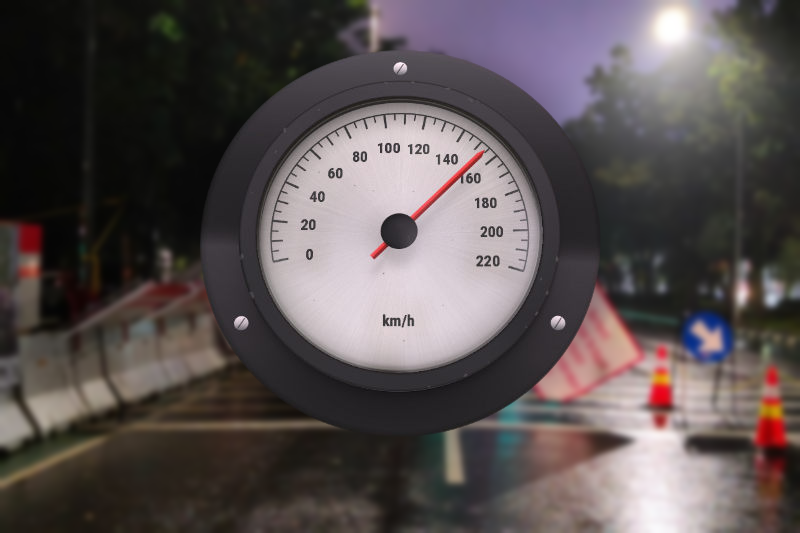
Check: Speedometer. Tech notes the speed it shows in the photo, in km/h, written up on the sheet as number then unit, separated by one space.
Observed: 155 km/h
